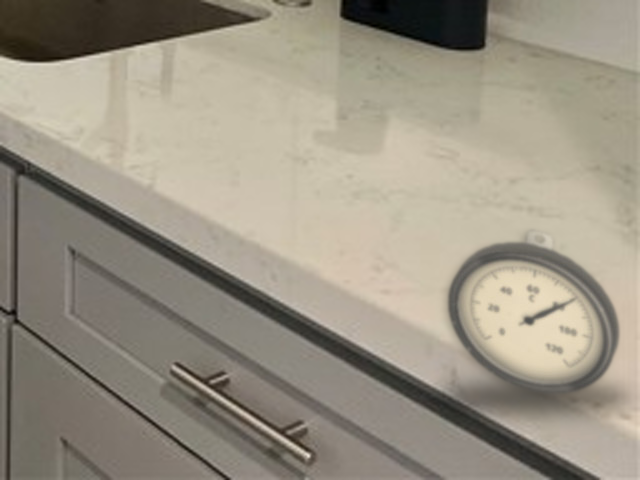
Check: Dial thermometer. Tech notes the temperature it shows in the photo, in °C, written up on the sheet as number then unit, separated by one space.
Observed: 80 °C
